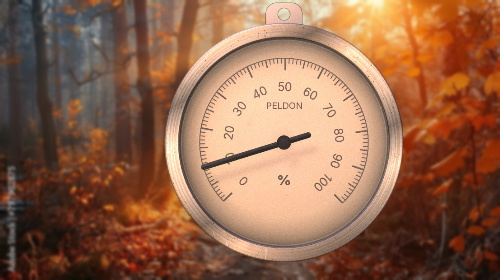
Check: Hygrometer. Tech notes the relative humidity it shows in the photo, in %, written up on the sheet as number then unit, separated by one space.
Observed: 10 %
